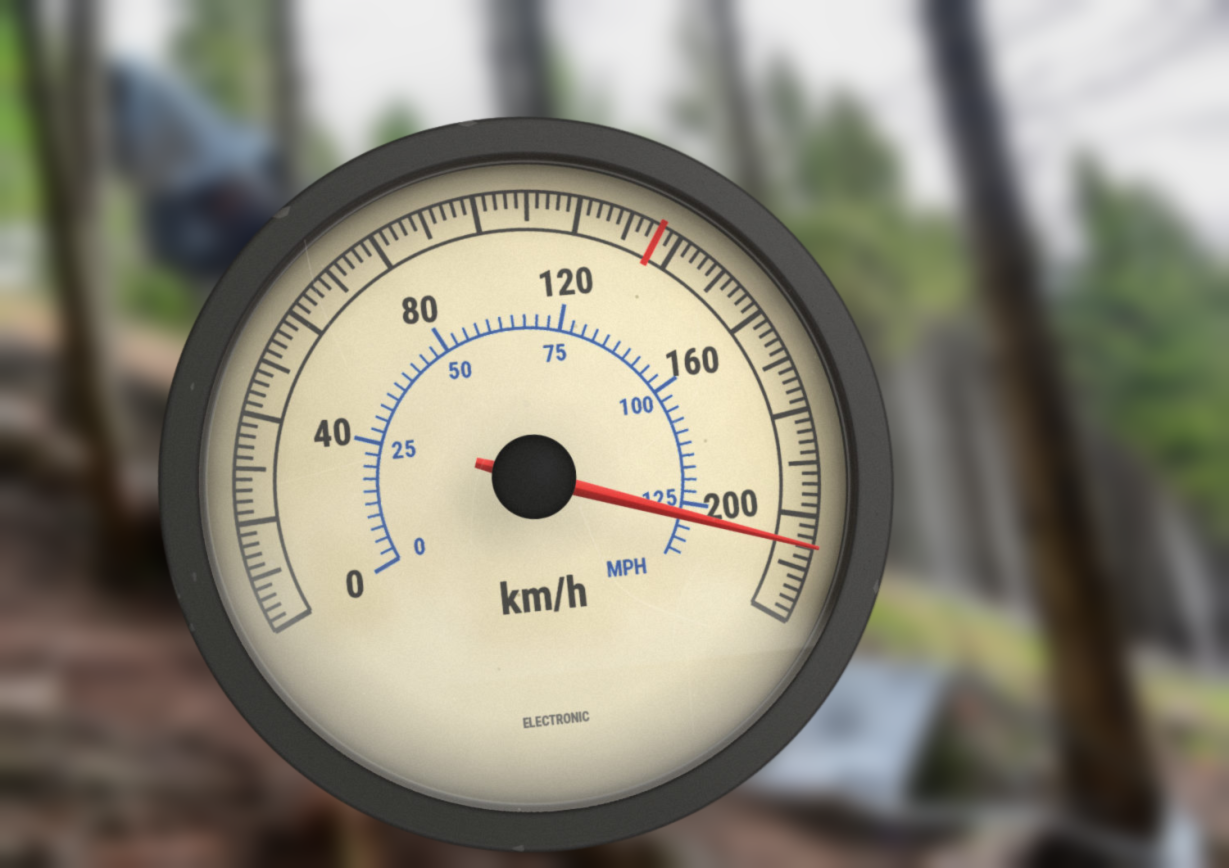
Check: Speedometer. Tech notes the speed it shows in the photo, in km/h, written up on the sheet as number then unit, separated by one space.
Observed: 206 km/h
